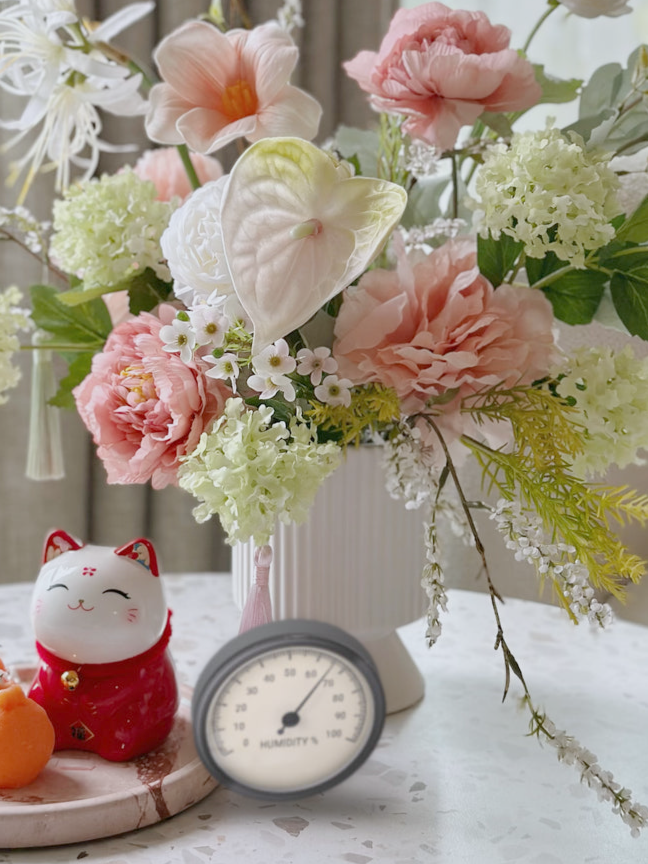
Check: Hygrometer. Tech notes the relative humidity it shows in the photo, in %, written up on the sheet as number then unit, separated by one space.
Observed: 65 %
